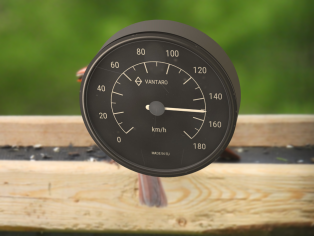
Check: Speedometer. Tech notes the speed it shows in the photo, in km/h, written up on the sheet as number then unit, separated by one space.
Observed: 150 km/h
